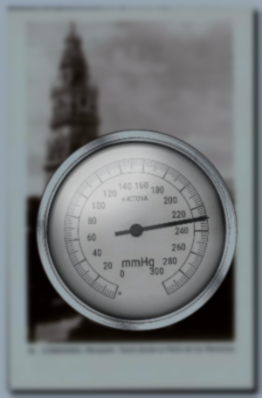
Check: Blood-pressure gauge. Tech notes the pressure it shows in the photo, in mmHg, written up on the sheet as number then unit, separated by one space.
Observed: 230 mmHg
